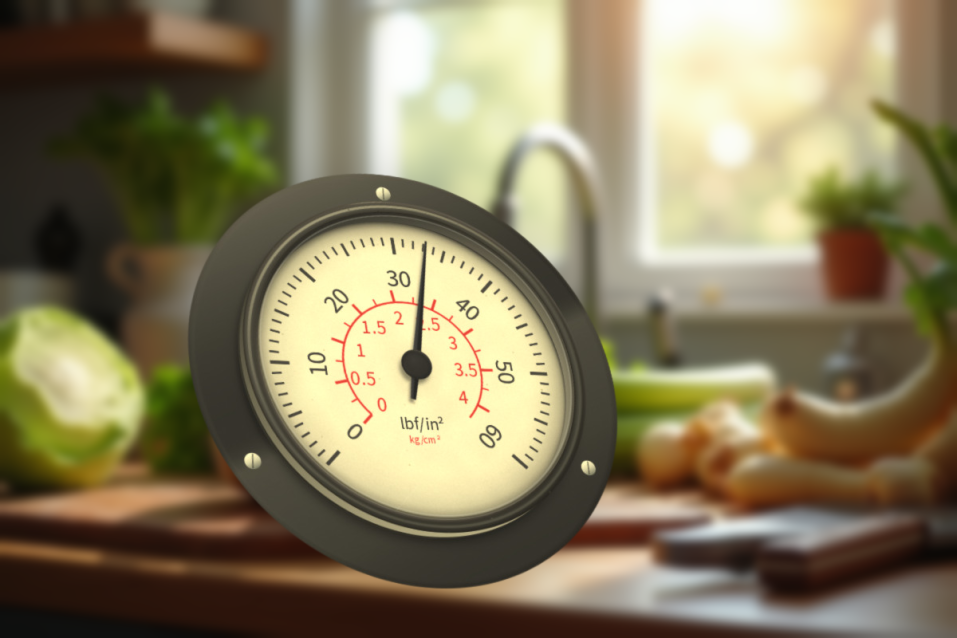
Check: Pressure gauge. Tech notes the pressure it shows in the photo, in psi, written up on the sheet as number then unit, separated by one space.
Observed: 33 psi
